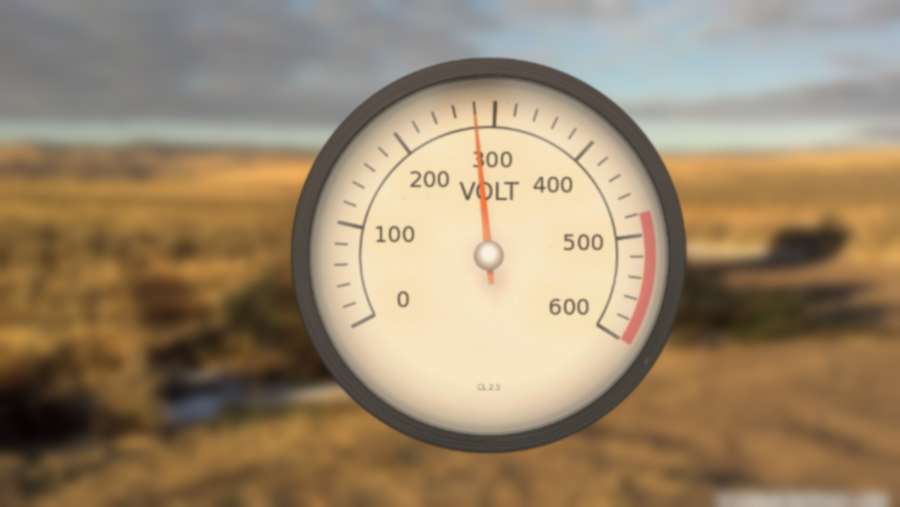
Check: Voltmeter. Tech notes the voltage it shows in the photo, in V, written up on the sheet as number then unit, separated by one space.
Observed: 280 V
